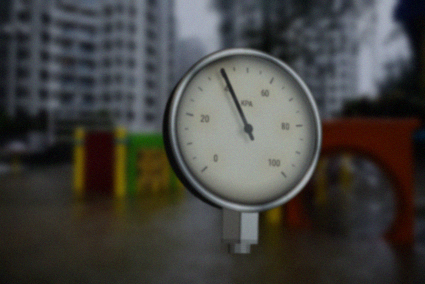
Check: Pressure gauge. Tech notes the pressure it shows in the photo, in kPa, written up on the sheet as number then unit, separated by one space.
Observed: 40 kPa
